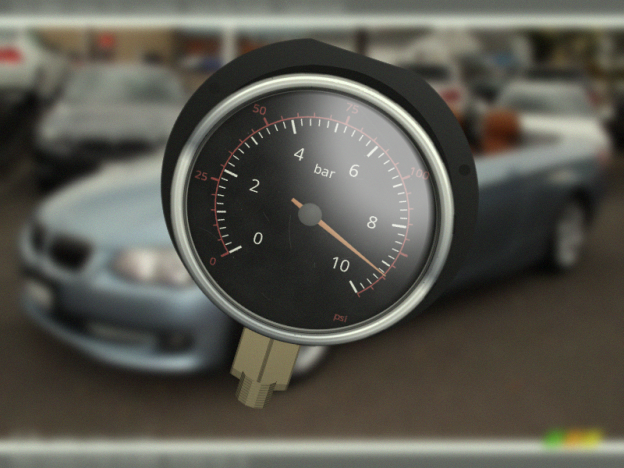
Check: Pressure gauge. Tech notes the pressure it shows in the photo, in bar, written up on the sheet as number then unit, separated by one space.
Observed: 9.2 bar
